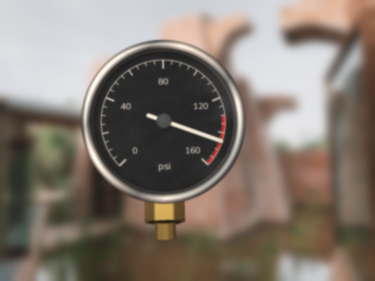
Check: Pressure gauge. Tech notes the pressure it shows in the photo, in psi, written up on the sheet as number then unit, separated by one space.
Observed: 145 psi
